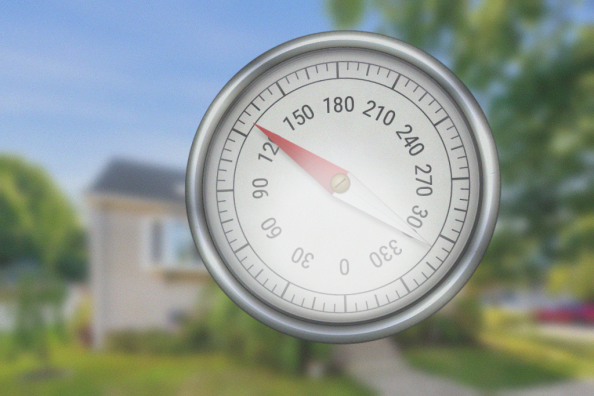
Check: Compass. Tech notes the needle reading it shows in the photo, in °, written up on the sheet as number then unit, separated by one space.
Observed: 127.5 °
